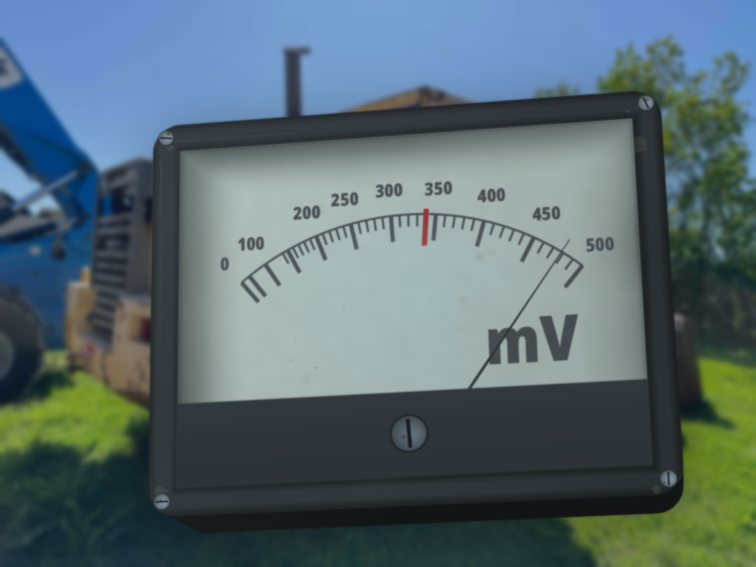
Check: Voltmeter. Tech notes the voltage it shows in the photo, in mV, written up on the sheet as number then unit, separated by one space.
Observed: 480 mV
